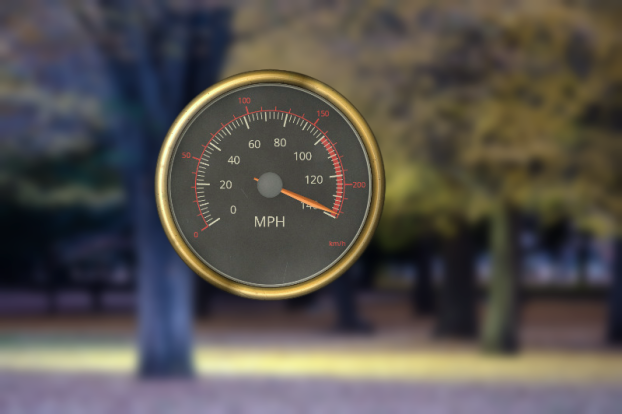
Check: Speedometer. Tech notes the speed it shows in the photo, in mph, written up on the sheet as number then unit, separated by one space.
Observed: 138 mph
